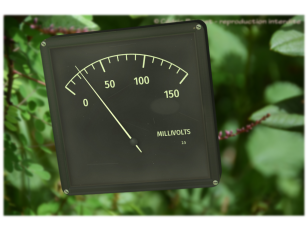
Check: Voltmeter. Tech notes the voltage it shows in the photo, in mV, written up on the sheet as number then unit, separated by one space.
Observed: 25 mV
